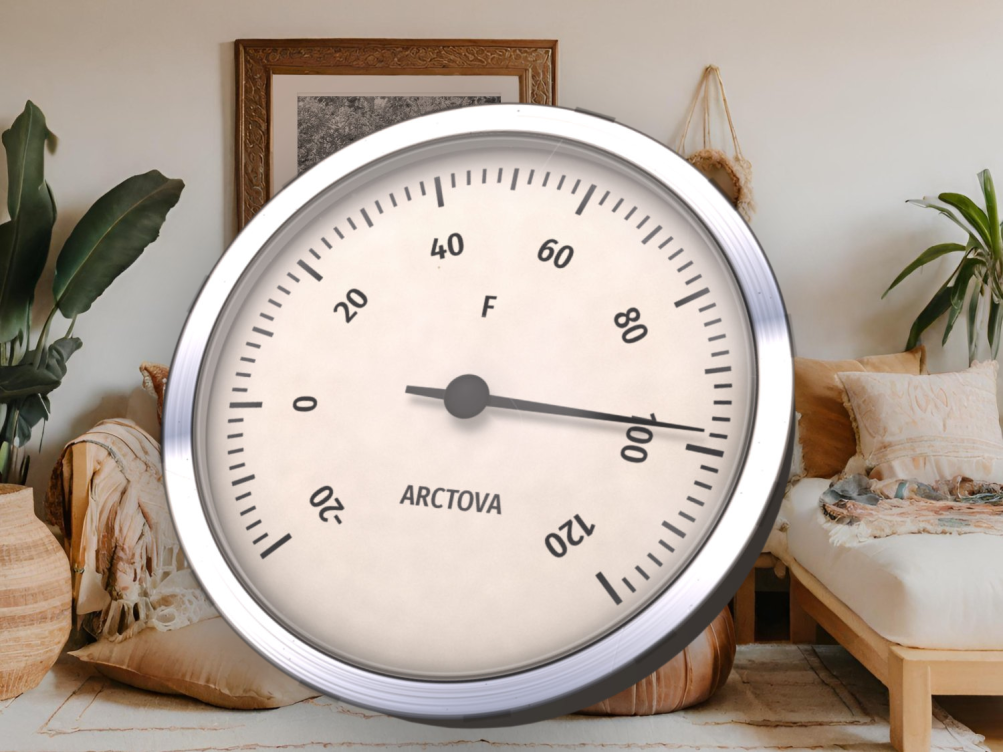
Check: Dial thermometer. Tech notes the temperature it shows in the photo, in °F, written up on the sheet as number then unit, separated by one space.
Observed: 98 °F
